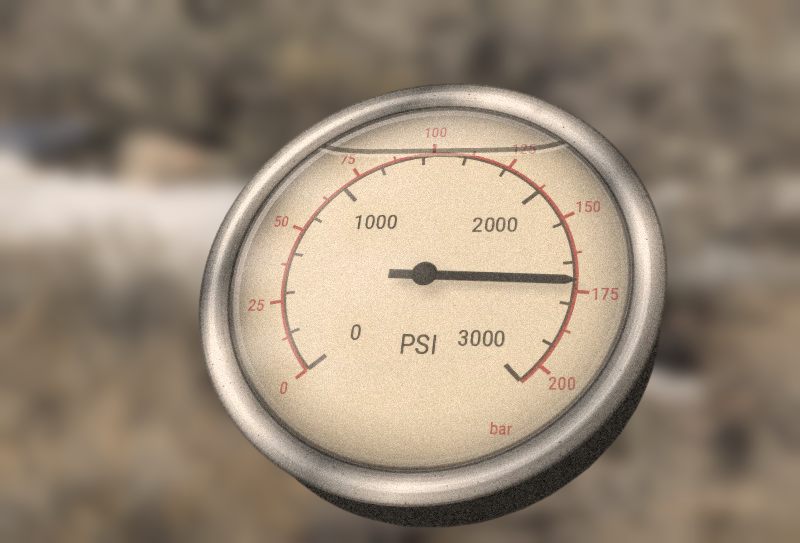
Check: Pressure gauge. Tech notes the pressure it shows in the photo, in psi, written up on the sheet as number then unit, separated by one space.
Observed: 2500 psi
